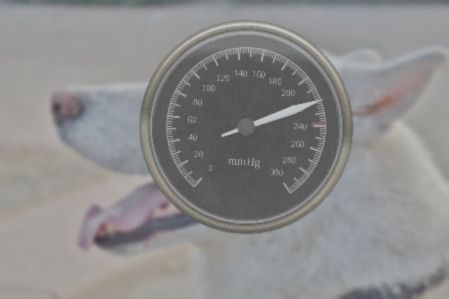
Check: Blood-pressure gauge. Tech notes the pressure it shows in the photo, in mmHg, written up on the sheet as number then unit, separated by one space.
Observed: 220 mmHg
